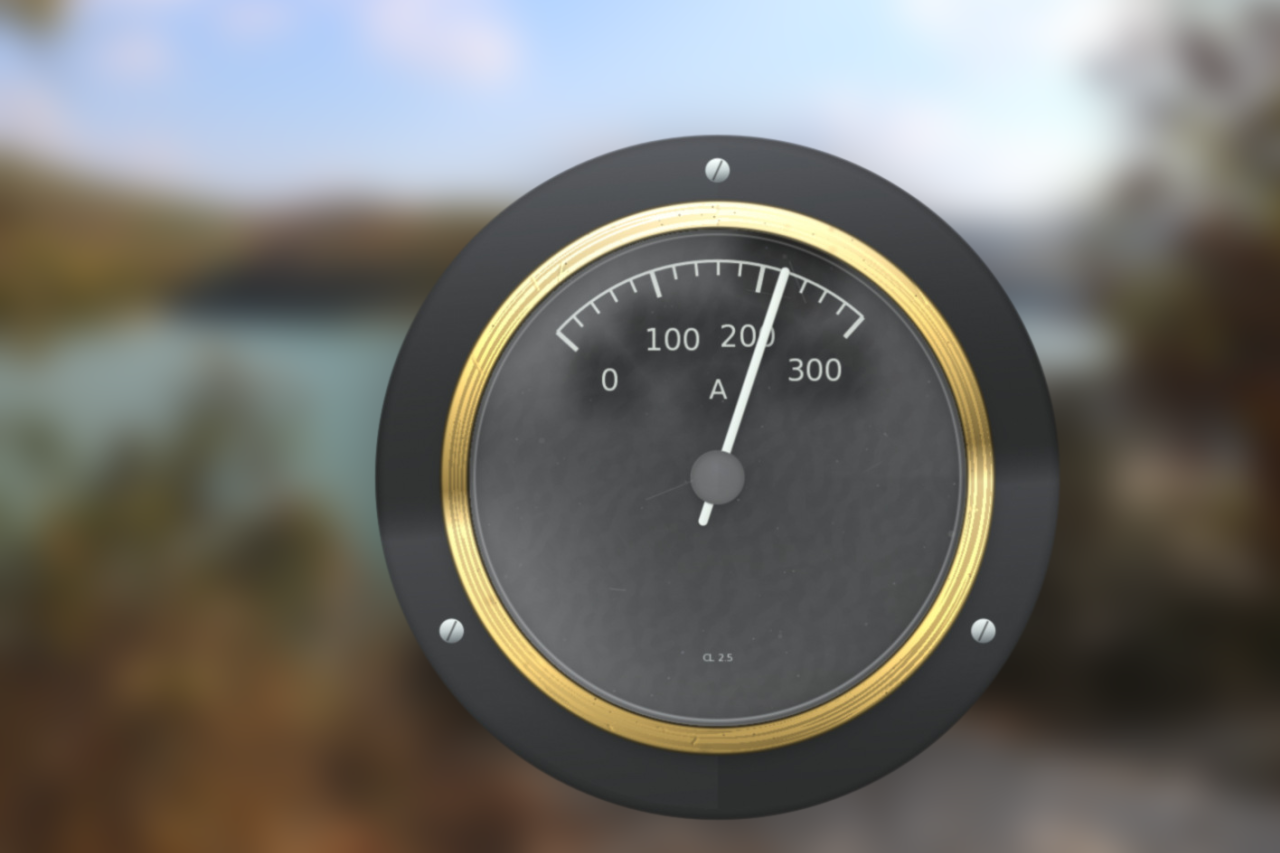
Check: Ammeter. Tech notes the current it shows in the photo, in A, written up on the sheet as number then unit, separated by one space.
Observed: 220 A
